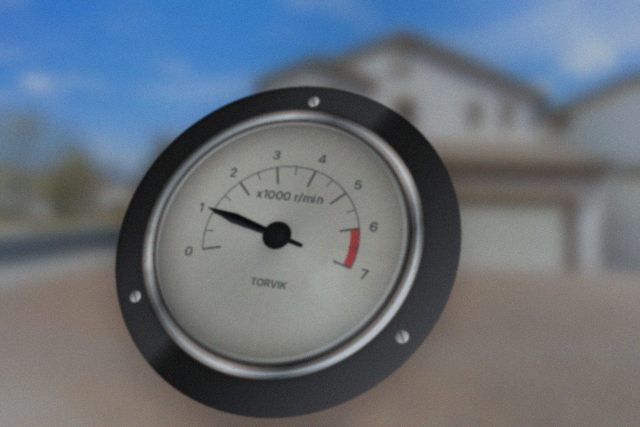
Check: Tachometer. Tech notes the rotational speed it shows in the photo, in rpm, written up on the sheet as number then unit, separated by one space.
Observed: 1000 rpm
